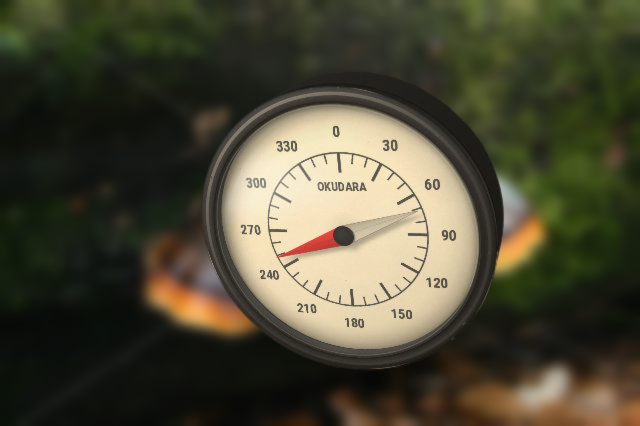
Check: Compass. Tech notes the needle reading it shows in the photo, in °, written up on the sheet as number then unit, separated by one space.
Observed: 250 °
